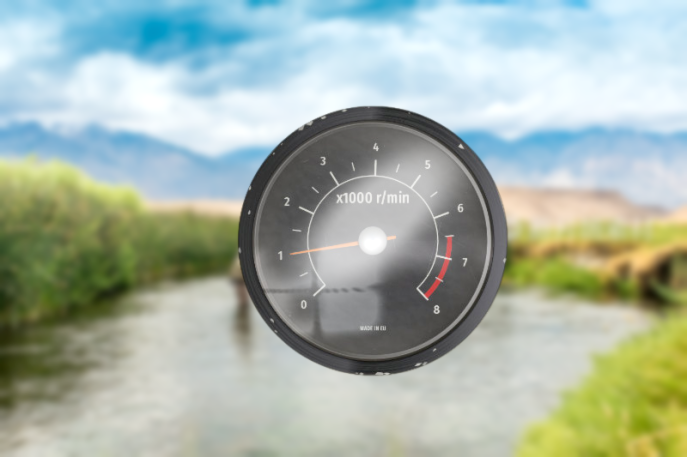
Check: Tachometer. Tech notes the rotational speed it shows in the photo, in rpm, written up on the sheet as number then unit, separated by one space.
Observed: 1000 rpm
